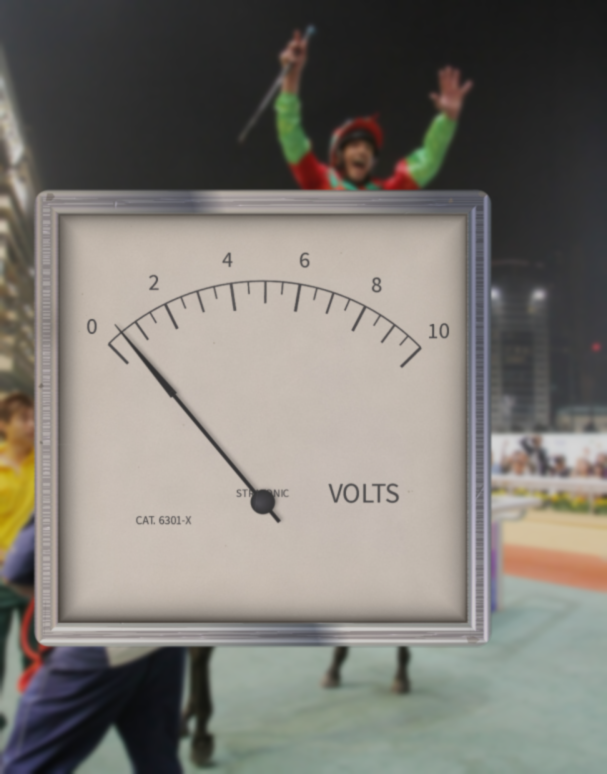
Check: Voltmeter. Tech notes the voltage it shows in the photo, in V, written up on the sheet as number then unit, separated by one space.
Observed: 0.5 V
